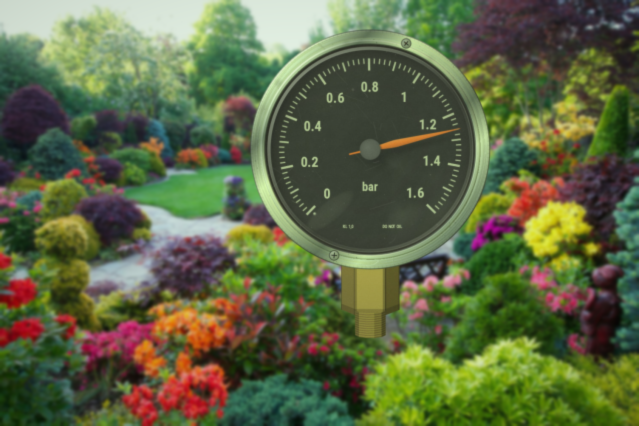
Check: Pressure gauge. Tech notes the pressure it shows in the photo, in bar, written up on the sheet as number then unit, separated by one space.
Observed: 1.26 bar
